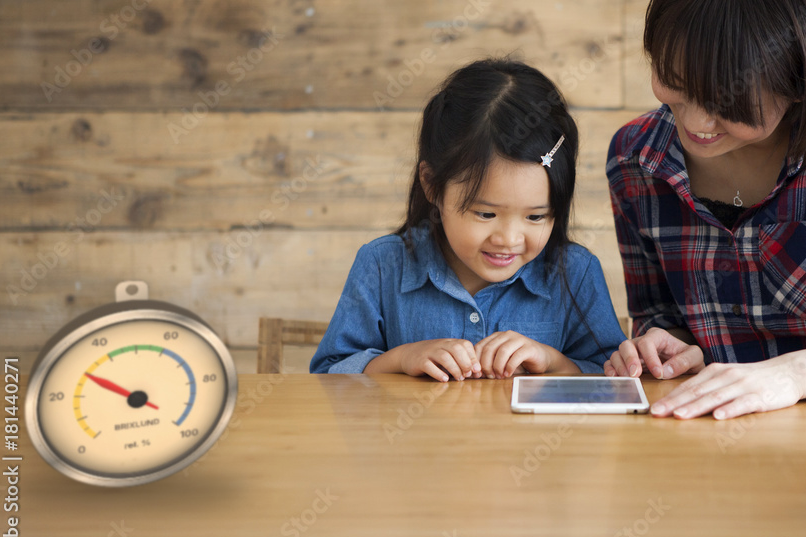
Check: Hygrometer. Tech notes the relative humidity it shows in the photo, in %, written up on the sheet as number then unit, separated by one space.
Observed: 30 %
